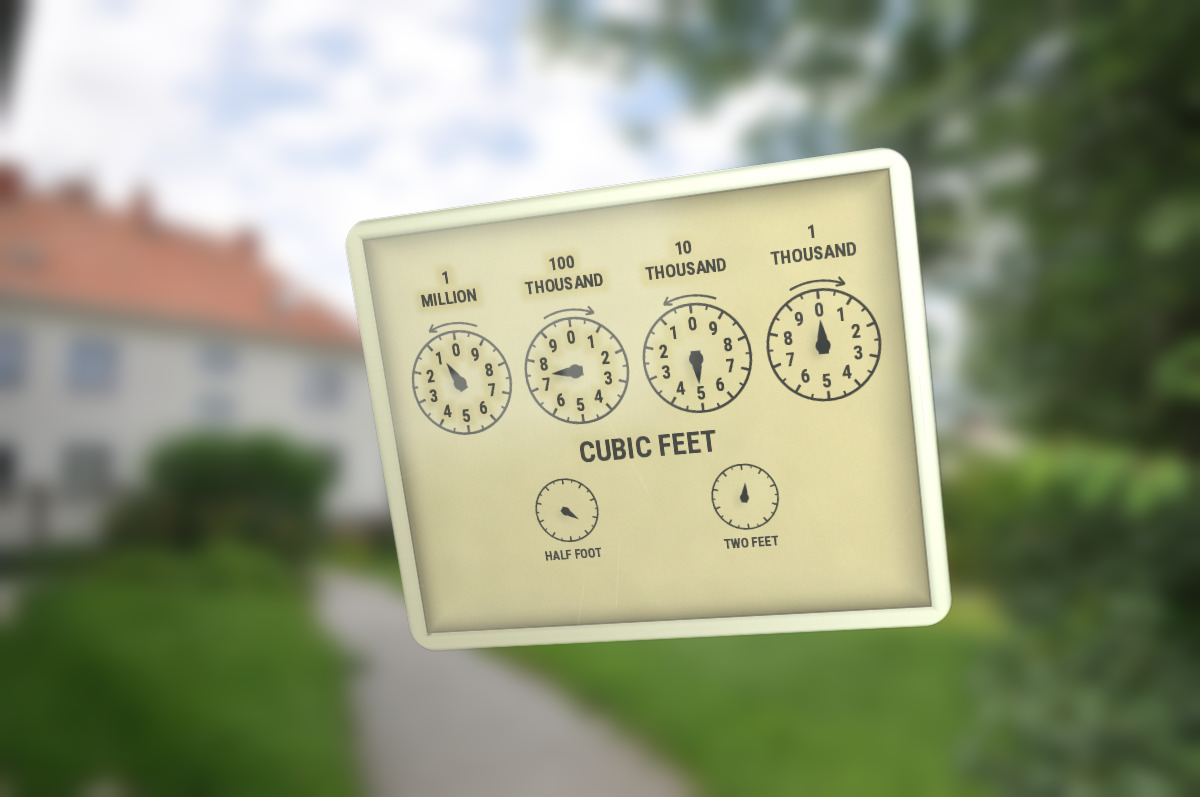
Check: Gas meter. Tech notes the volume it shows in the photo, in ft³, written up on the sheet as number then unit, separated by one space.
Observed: 75000 ft³
